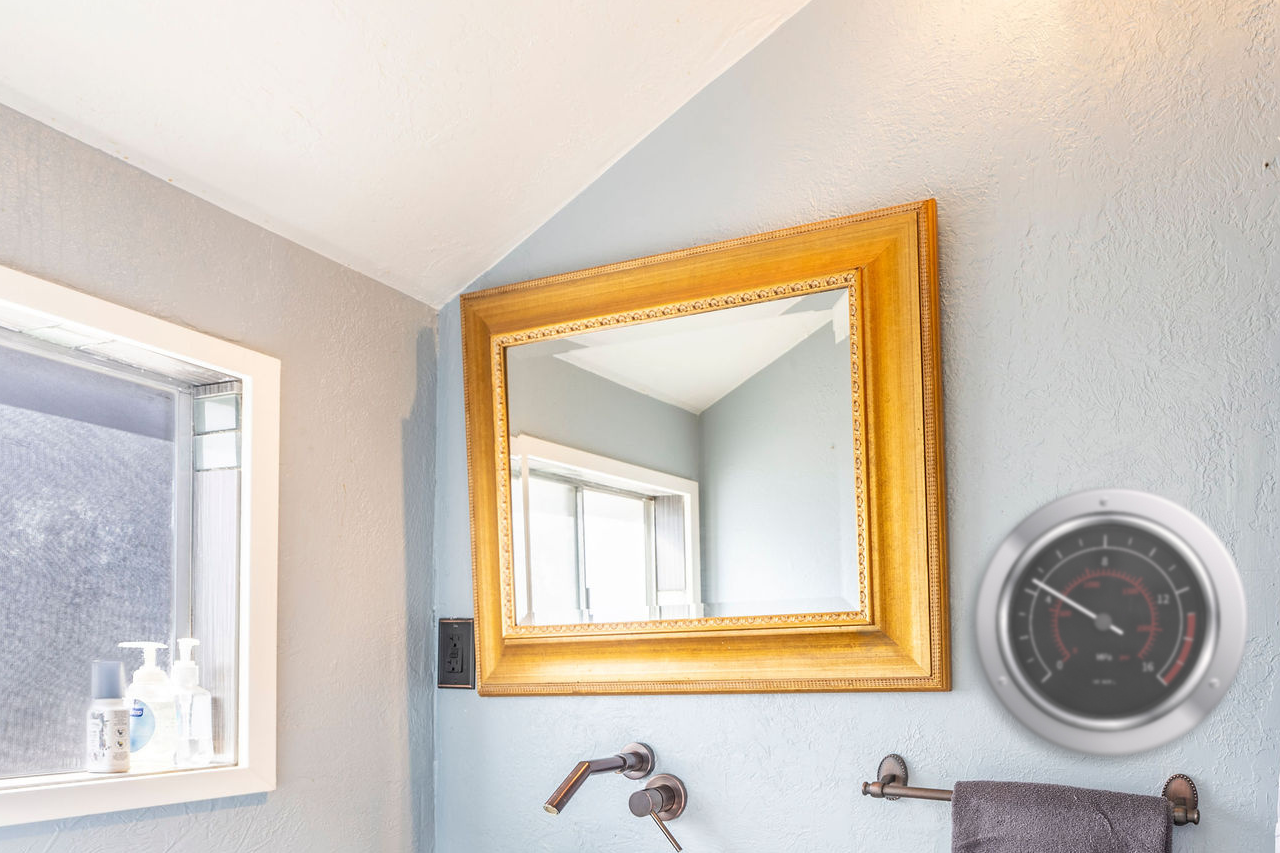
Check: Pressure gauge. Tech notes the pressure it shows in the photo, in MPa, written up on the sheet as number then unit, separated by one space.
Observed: 4.5 MPa
